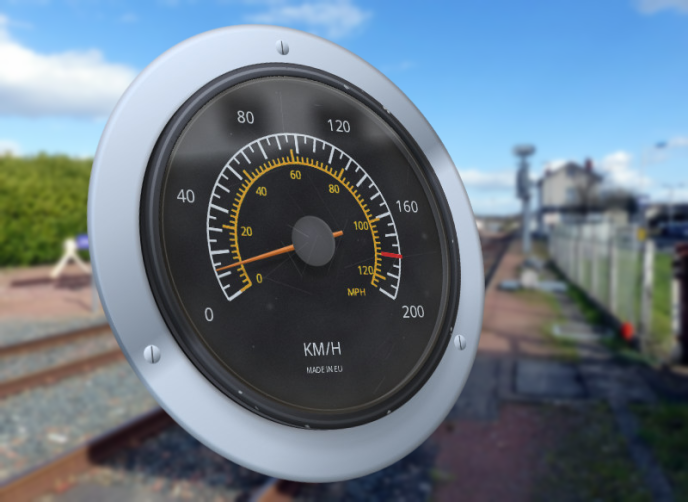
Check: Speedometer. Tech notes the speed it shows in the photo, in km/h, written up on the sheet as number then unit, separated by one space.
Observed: 12.5 km/h
